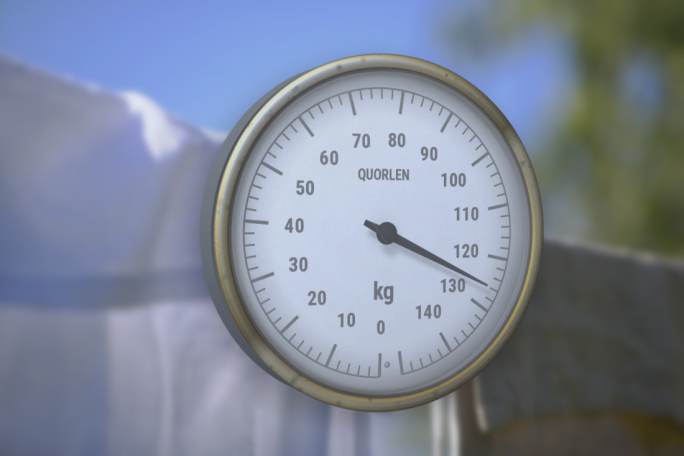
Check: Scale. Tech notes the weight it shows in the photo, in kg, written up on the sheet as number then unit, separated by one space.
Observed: 126 kg
